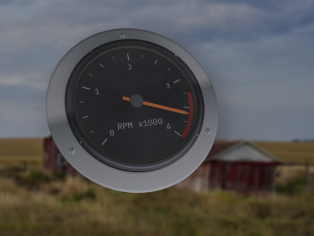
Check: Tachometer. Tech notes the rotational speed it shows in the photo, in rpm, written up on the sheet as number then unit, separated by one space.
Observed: 3625 rpm
